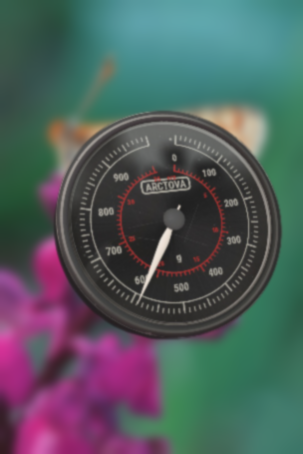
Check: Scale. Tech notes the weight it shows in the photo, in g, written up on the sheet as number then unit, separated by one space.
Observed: 590 g
